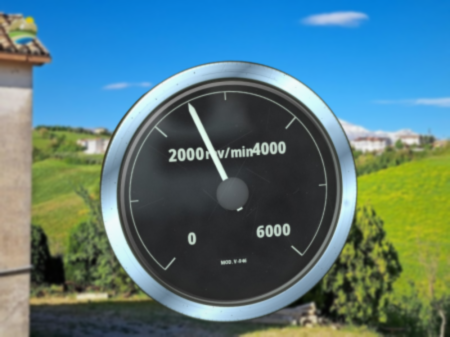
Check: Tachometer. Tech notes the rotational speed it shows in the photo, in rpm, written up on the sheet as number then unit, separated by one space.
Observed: 2500 rpm
